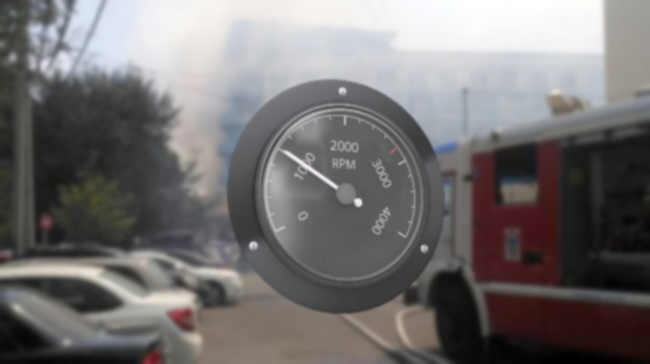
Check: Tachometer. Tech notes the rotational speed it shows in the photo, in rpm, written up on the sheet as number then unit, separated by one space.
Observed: 1000 rpm
